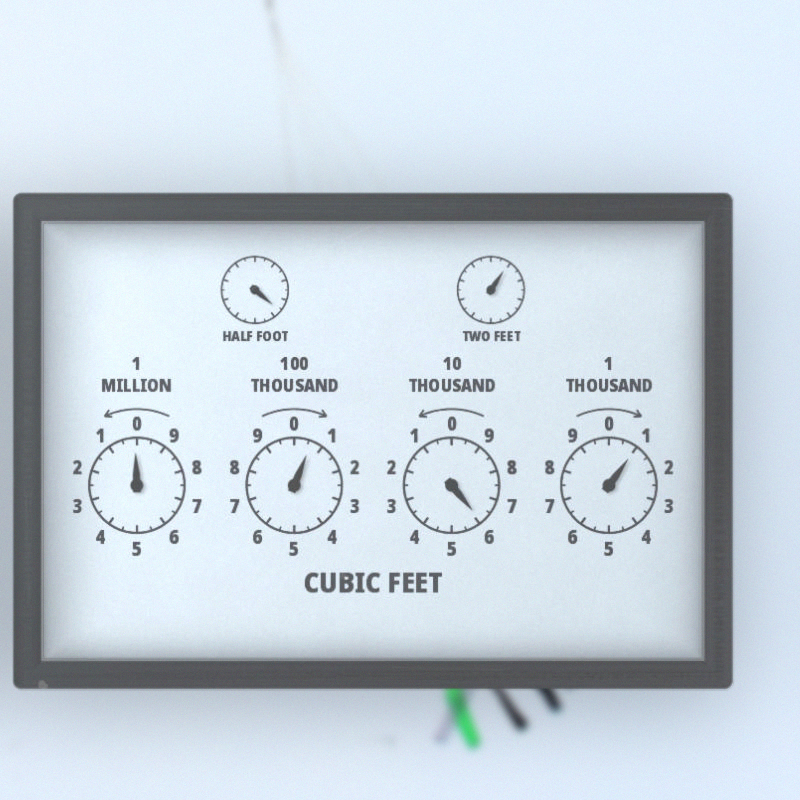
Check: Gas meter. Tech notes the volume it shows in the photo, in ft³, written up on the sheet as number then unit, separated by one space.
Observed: 6100 ft³
